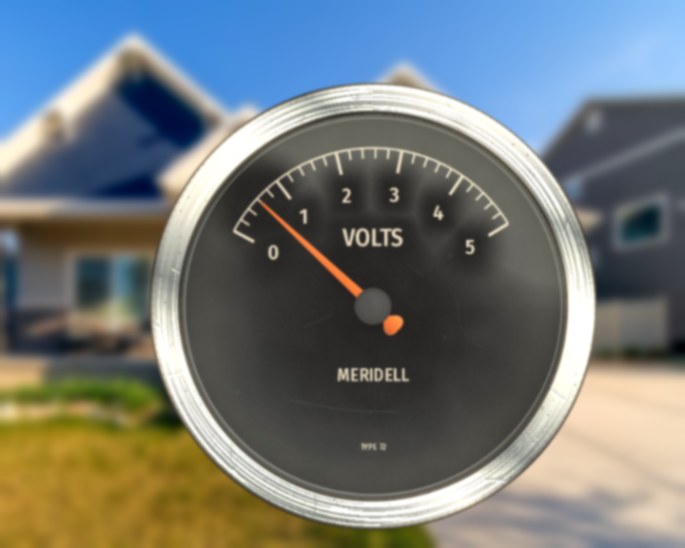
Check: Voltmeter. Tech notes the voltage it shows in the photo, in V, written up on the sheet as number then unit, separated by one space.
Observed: 0.6 V
